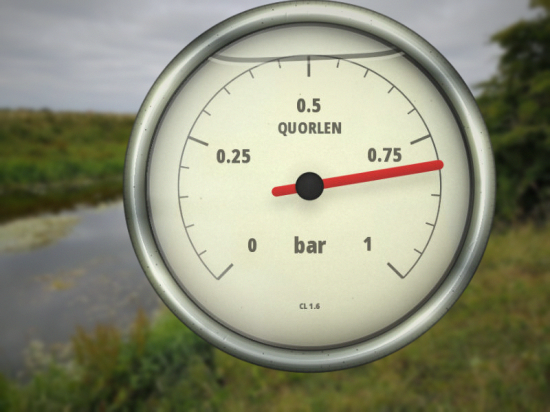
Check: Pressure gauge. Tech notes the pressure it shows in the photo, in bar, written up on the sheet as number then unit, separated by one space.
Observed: 0.8 bar
